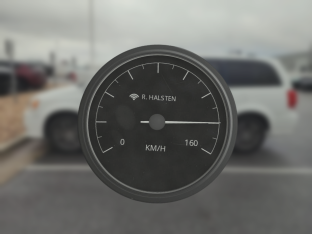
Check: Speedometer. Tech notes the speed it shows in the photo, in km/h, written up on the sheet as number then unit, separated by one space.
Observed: 140 km/h
